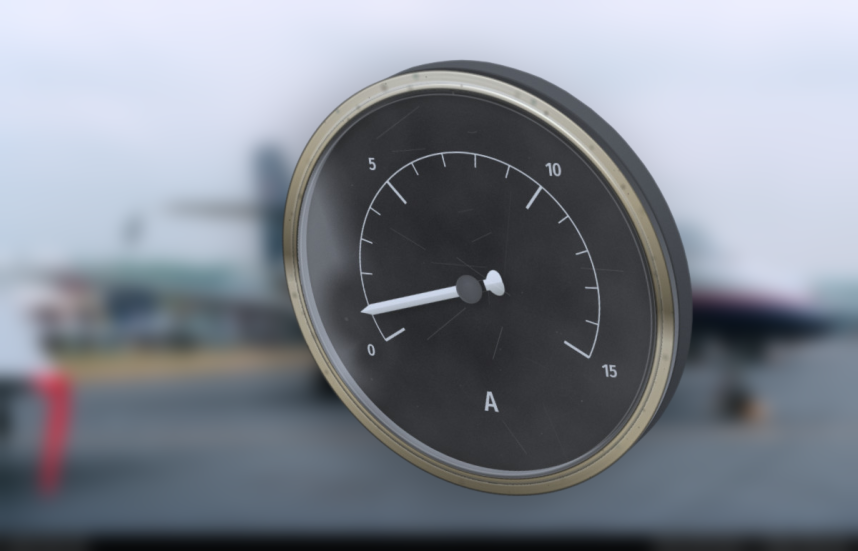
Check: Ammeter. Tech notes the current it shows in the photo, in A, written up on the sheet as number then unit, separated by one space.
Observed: 1 A
